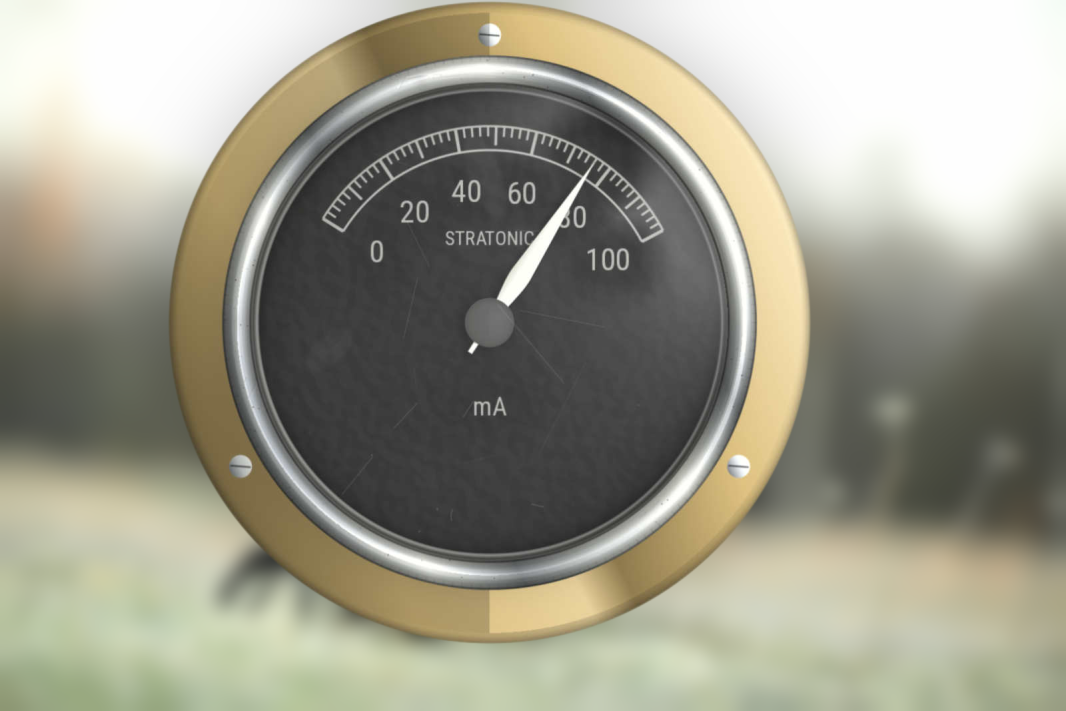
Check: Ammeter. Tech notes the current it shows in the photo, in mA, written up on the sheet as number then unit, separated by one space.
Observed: 76 mA
